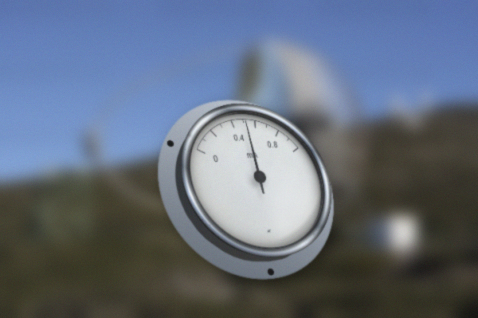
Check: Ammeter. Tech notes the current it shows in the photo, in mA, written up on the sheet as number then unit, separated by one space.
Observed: 0.5 mA
